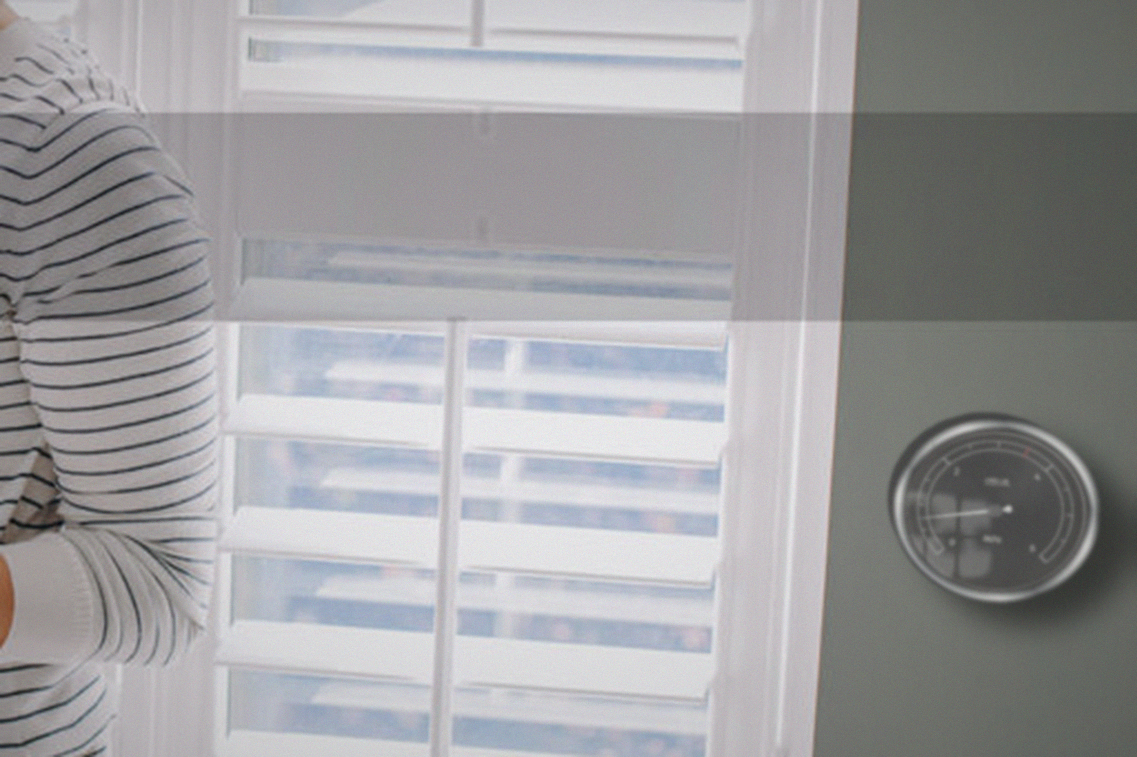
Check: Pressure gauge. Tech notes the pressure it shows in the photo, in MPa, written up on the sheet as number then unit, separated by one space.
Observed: 0.75 MPa
